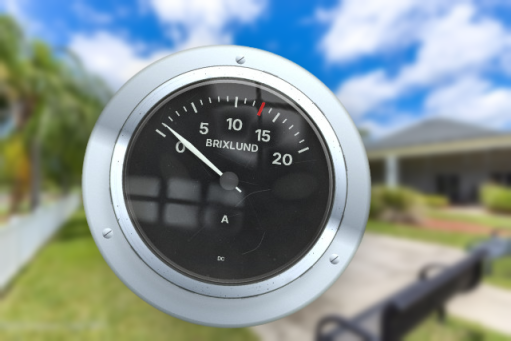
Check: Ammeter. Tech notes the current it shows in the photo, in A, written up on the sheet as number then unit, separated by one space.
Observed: 1 A
